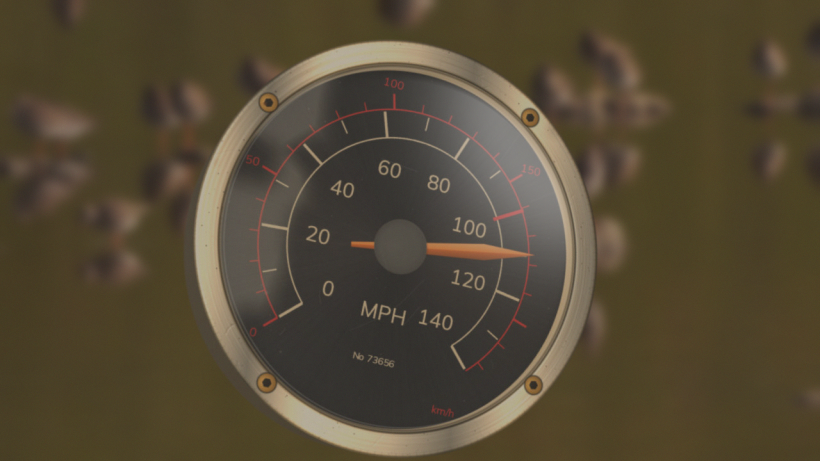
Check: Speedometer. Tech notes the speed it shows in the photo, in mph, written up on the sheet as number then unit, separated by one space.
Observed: 110 mph
